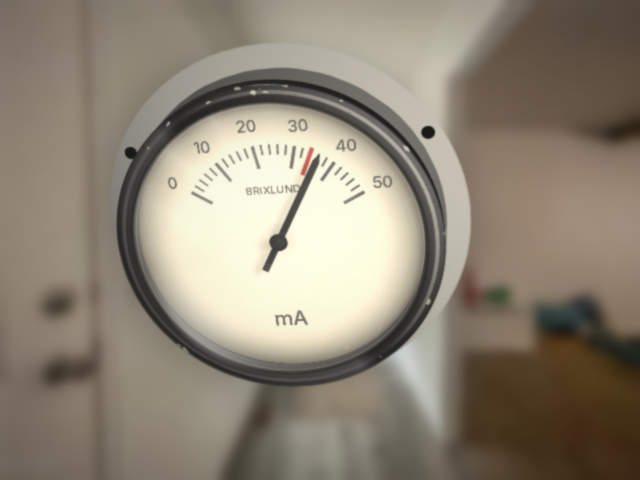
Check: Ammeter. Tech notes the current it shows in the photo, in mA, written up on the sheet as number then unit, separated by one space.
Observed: 36 mA
